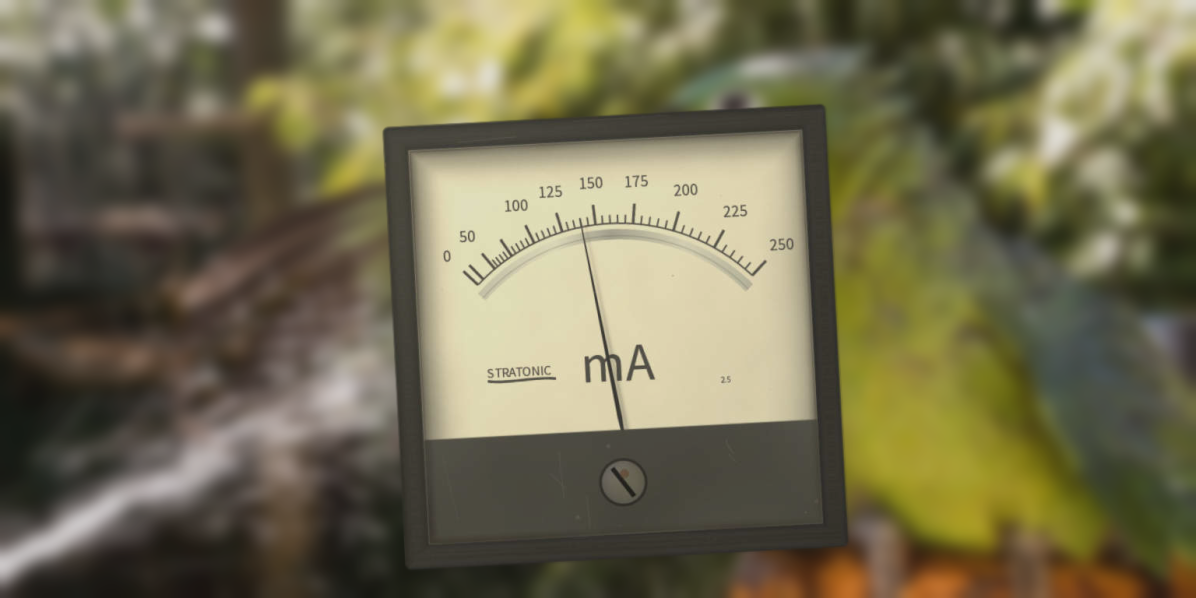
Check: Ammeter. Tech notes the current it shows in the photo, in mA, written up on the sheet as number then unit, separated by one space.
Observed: 140 mA
